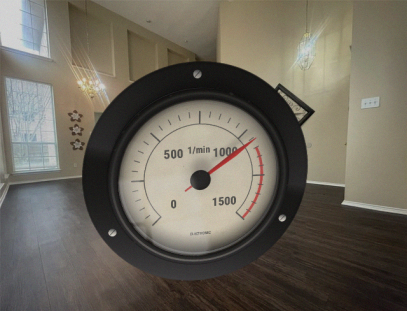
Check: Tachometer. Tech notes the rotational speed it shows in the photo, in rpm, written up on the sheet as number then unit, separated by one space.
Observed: 1050 rpm
